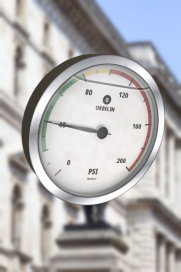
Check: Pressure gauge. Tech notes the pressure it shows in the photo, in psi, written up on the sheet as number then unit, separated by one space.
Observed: 40 psi
